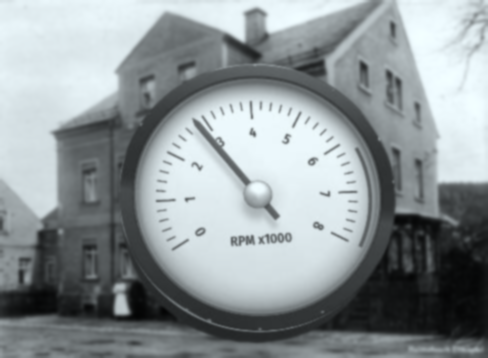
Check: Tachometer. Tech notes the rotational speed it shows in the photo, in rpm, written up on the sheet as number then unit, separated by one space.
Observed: 2800 rpm
